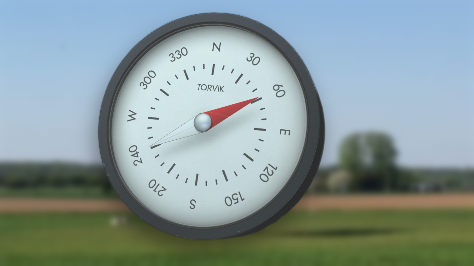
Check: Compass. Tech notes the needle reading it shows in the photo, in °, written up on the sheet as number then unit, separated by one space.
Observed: 60 °
